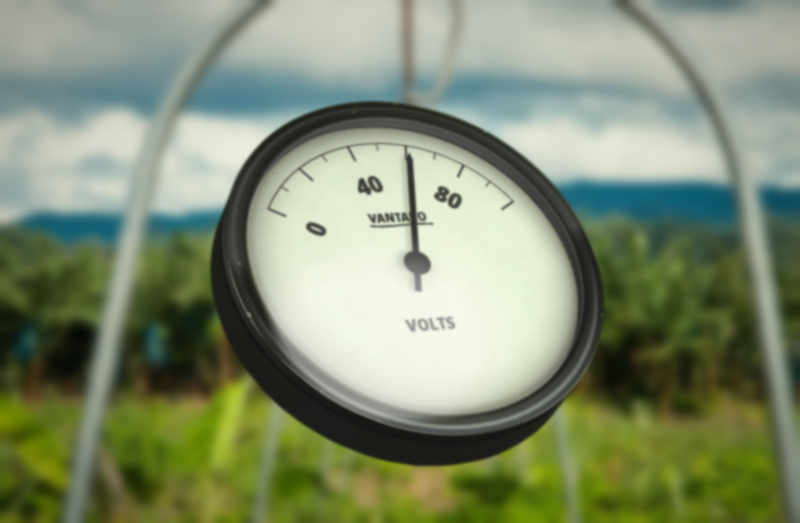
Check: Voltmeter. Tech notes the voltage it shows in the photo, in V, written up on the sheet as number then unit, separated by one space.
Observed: 60 V
